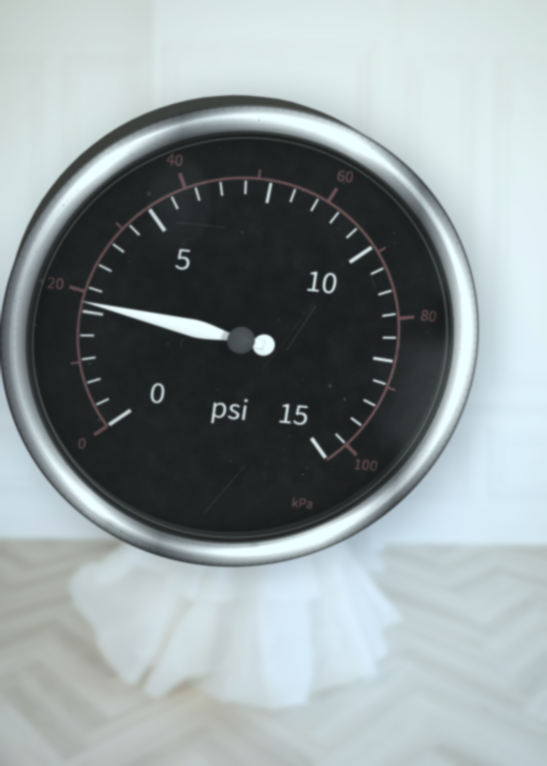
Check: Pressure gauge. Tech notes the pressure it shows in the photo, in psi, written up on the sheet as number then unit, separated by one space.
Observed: 2.75 psi
